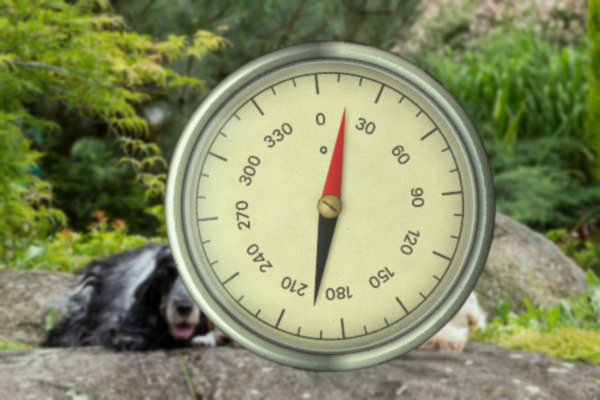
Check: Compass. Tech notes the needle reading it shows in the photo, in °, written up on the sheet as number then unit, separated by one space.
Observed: 15 °
